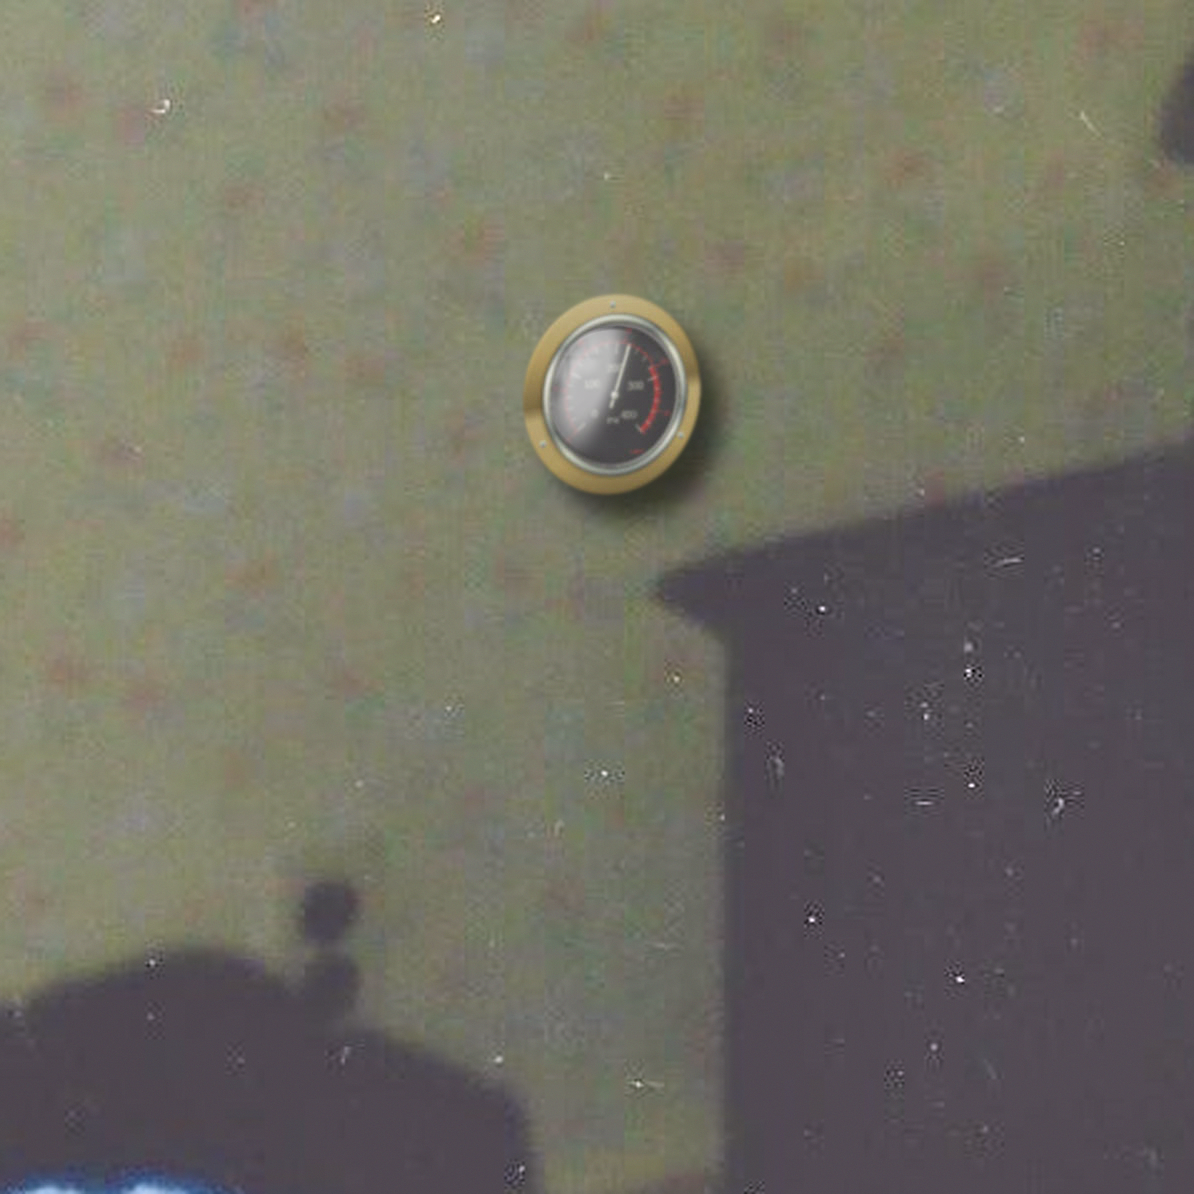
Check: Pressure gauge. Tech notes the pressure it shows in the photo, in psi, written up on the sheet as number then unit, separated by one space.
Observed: 220 psi
